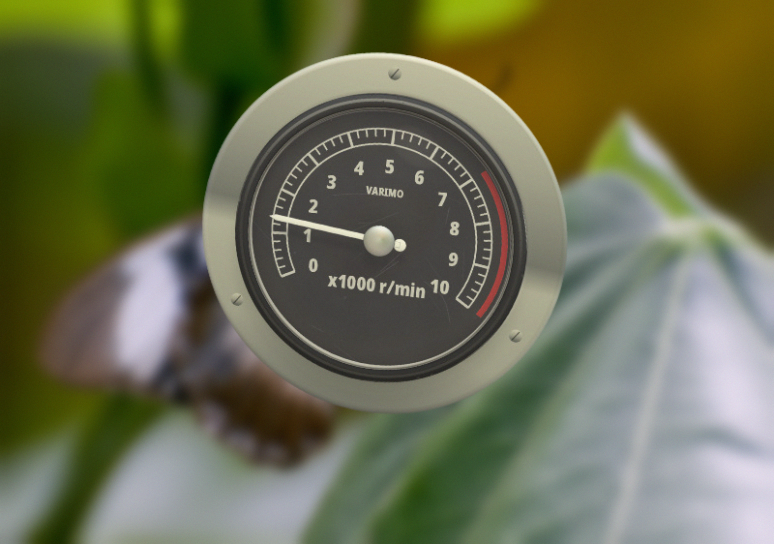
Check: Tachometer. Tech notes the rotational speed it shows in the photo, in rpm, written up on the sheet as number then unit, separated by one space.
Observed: 1400 rpm
